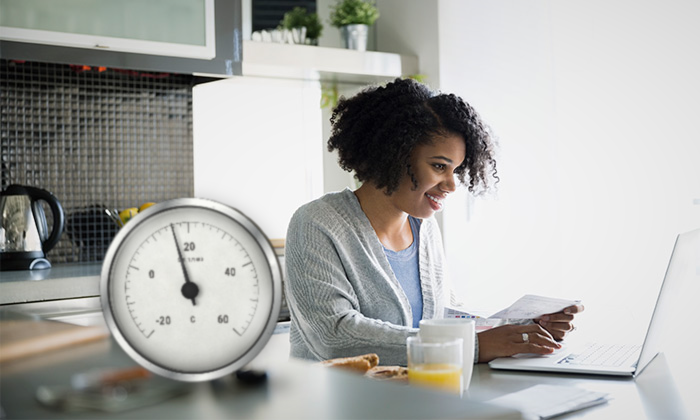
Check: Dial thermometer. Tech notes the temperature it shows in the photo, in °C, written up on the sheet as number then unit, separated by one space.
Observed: 16 °C
